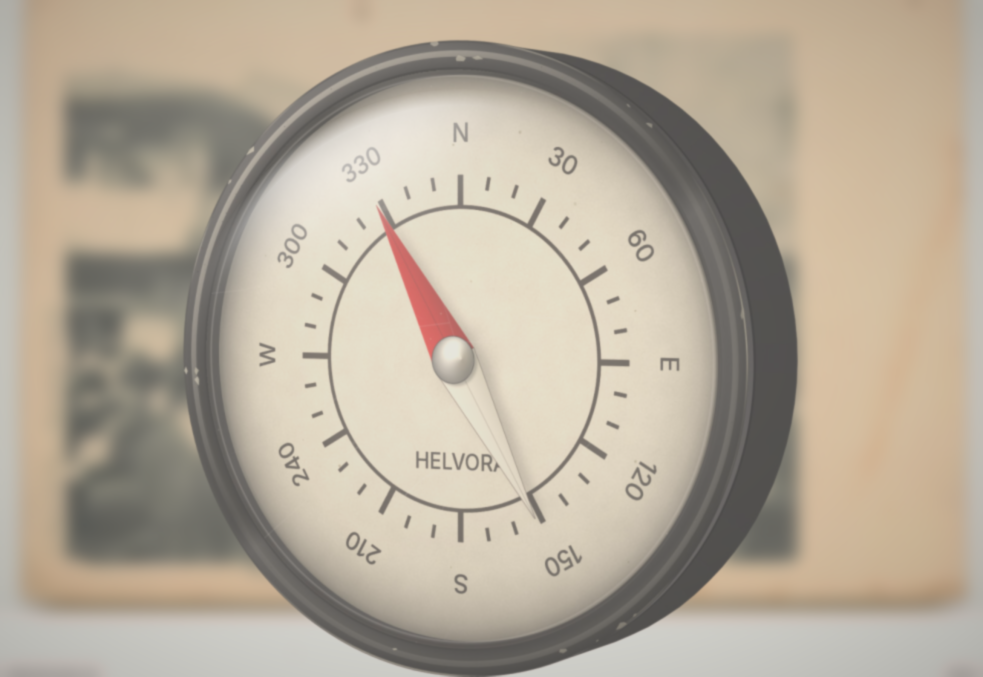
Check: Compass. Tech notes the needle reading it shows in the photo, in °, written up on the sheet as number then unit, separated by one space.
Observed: 330 °
